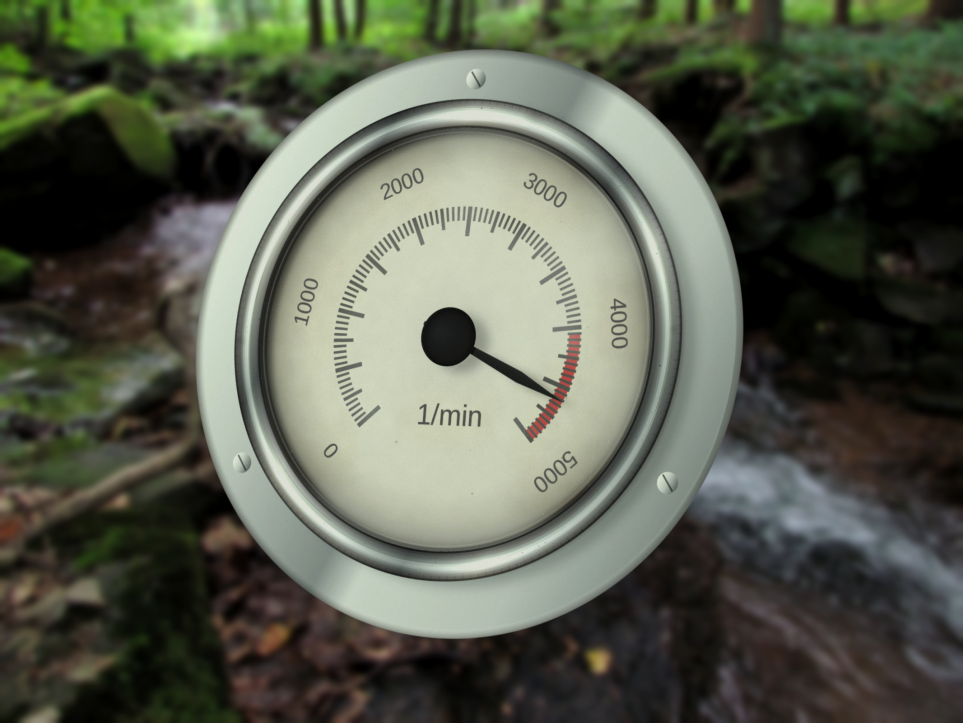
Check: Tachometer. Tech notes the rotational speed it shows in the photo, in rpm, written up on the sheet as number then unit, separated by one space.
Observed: 4600 rpm
